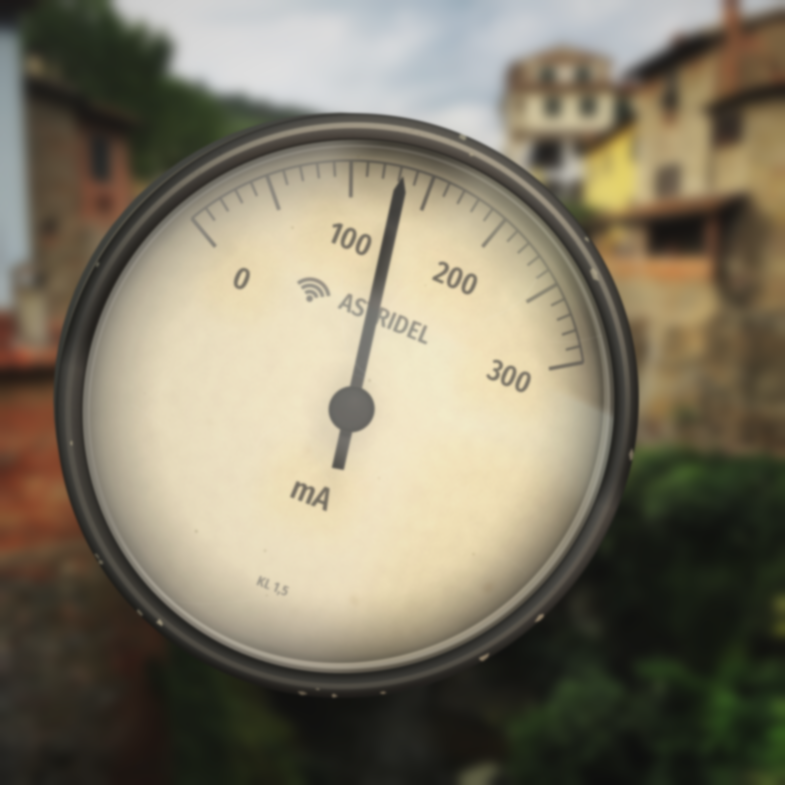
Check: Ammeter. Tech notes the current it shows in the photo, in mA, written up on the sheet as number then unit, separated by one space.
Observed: 130 mA
